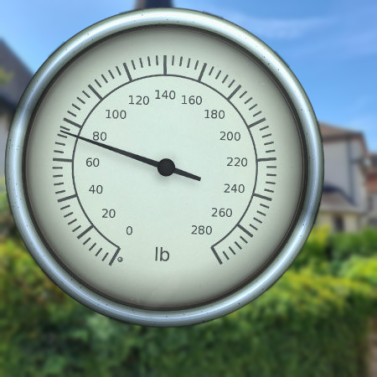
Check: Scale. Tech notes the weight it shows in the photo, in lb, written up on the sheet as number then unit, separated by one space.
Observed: 74 lb
